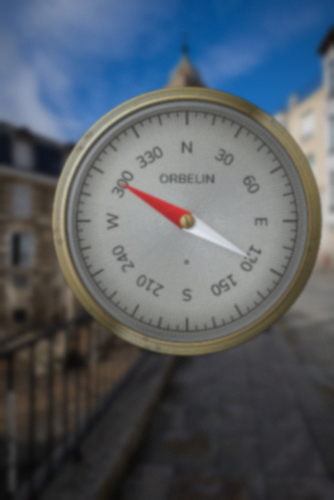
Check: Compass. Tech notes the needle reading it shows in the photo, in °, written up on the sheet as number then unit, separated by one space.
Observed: 300 °
